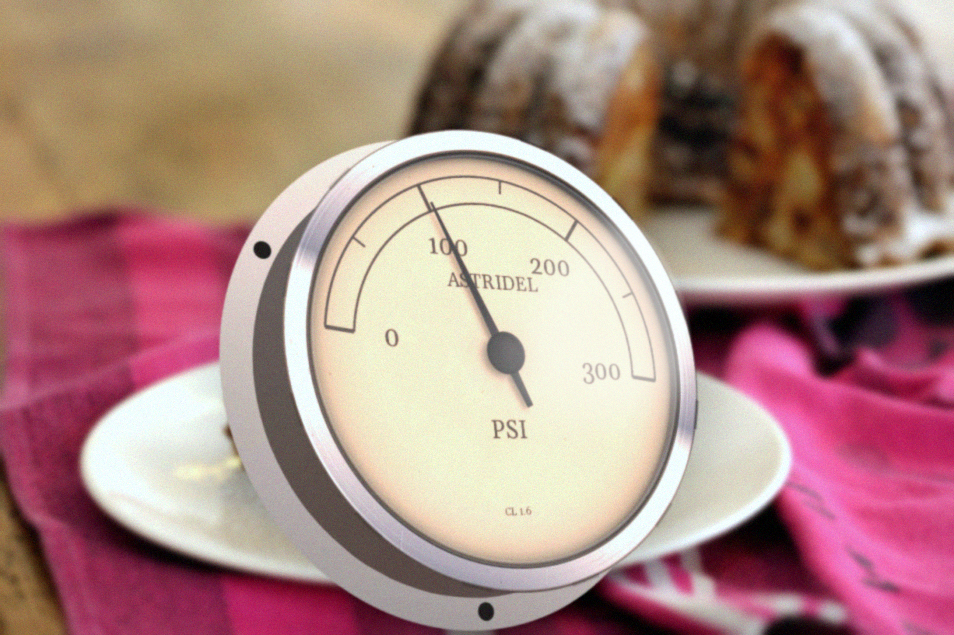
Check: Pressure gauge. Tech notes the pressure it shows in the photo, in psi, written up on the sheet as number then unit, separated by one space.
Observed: 100 psi
